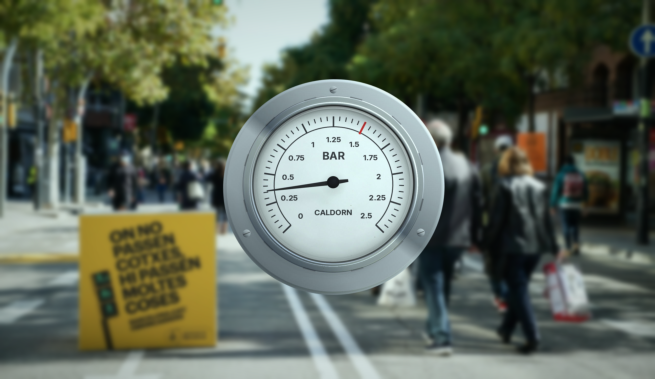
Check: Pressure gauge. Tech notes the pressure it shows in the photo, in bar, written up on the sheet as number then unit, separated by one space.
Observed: 0.35 bar
